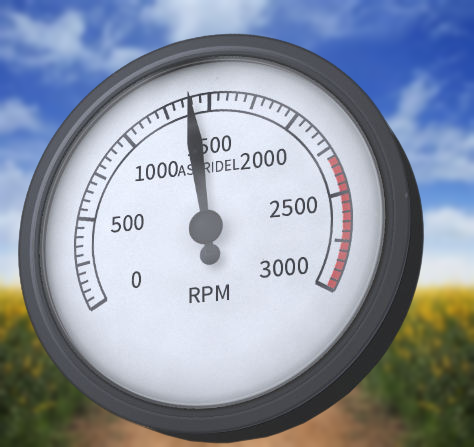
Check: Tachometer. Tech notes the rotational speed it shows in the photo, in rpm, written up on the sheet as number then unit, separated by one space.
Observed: 1400 rpm
